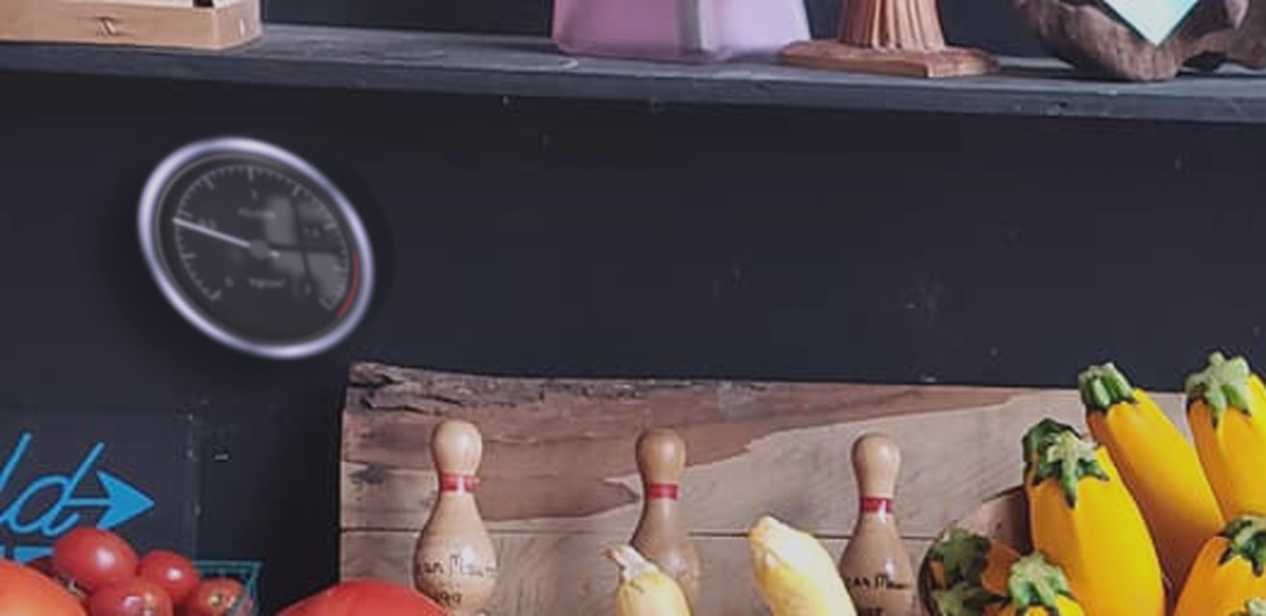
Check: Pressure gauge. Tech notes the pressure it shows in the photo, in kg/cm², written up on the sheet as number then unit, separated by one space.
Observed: 0.45 kg/cm²
